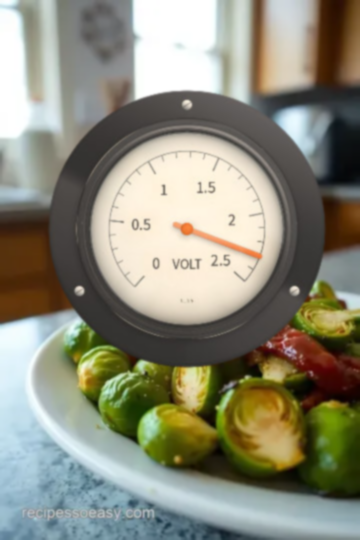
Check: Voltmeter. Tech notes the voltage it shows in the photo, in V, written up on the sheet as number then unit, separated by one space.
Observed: 2.3 V
